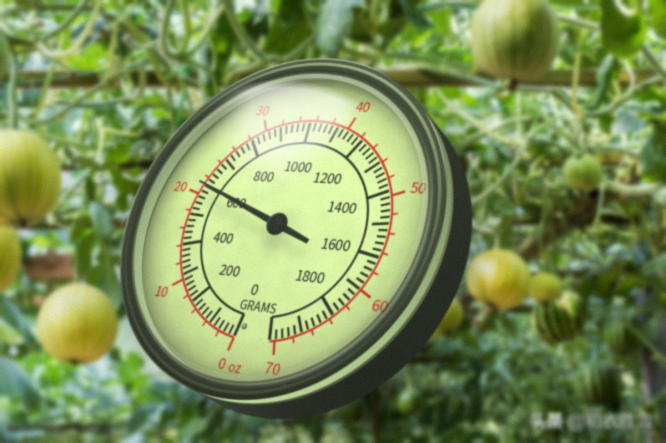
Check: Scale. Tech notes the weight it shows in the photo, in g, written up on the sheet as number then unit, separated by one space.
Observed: 600 g
